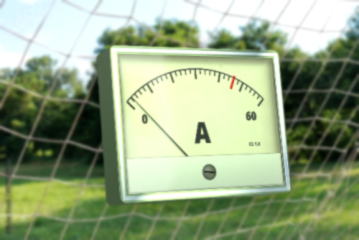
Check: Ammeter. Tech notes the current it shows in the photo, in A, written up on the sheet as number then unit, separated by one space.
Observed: 2 A
